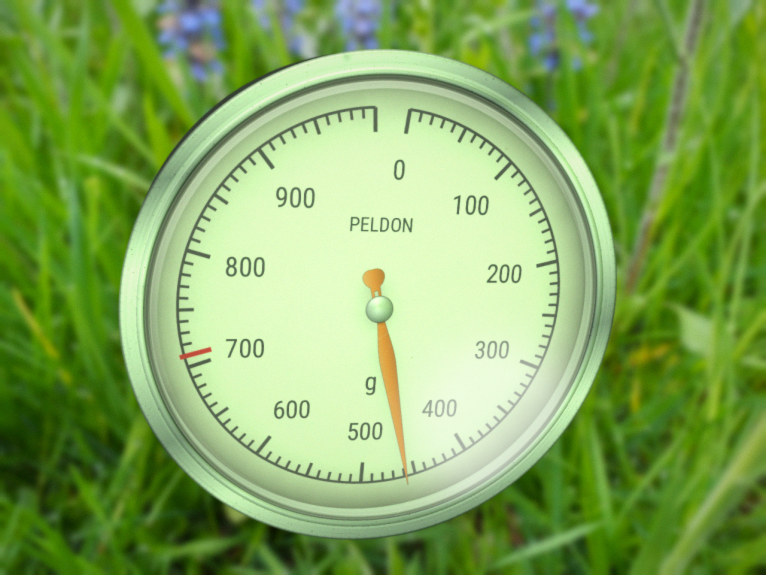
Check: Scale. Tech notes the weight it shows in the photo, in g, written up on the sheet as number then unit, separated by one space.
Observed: 460 g
